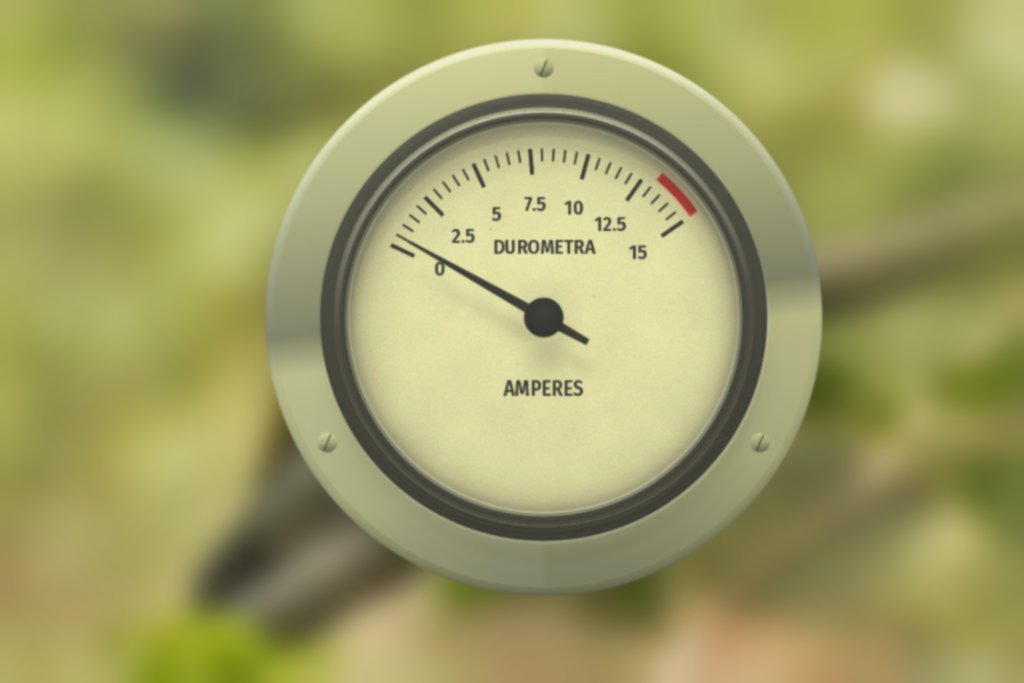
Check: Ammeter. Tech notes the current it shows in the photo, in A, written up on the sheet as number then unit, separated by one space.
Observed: 0.5 A
